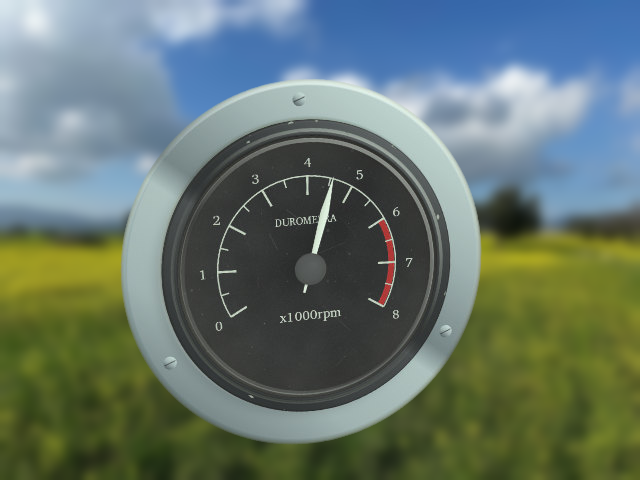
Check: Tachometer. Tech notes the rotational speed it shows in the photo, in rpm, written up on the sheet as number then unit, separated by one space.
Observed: 4500 rpm
